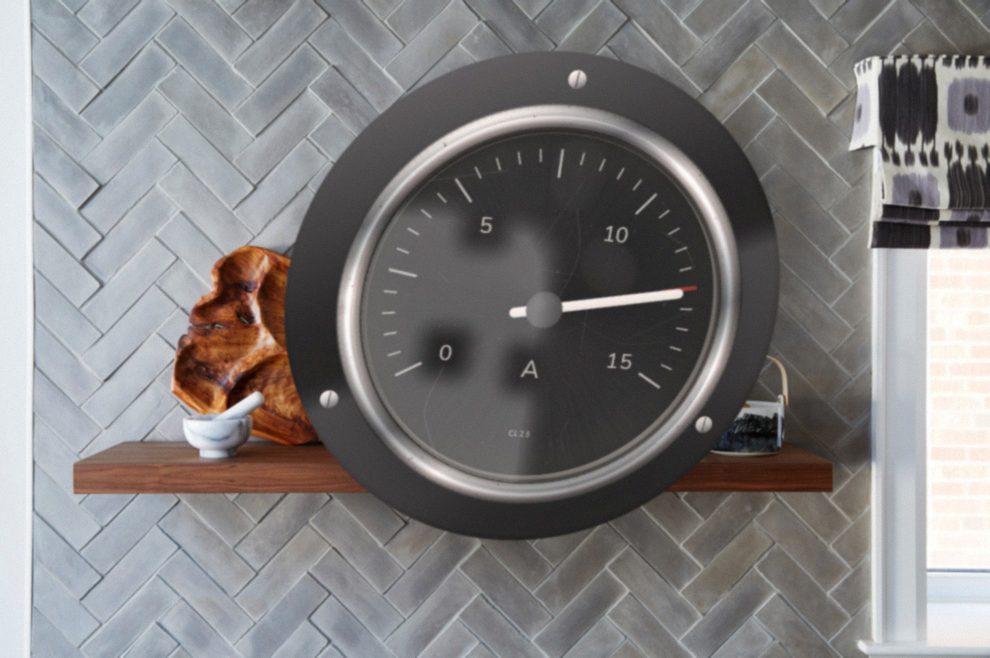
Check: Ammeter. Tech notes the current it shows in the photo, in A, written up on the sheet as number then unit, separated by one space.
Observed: 12.5 A
